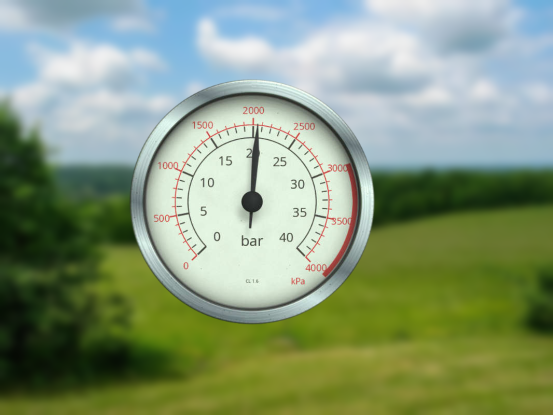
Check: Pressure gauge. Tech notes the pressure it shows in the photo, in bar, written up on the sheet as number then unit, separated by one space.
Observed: 20.5 bar
